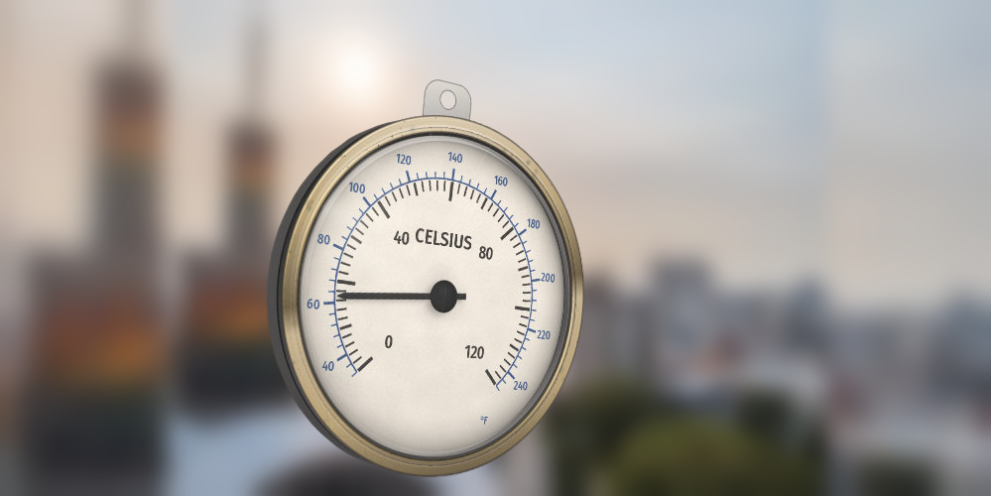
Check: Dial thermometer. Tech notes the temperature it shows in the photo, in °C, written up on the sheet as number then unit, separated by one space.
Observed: 17 °C
